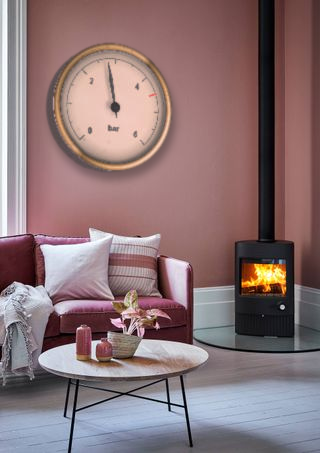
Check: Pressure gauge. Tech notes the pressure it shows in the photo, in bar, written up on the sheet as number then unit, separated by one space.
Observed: 2.75 bar
